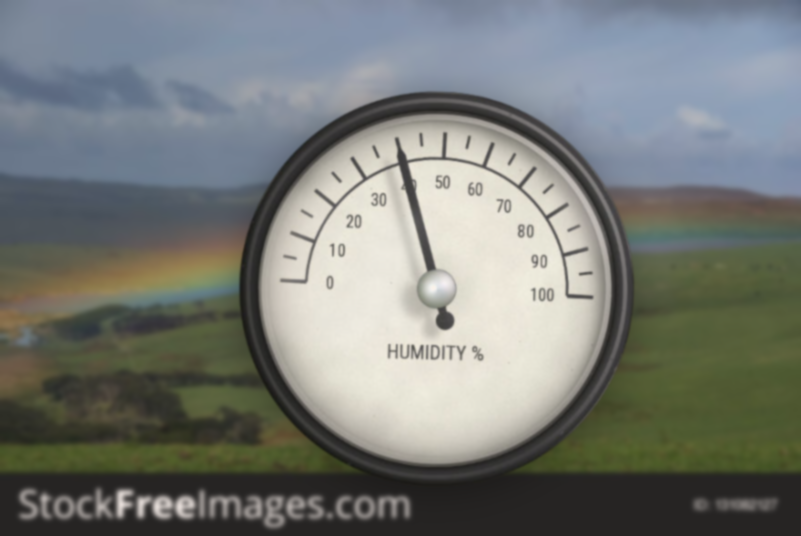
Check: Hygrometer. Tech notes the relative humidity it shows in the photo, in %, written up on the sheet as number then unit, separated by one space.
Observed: 40 %
